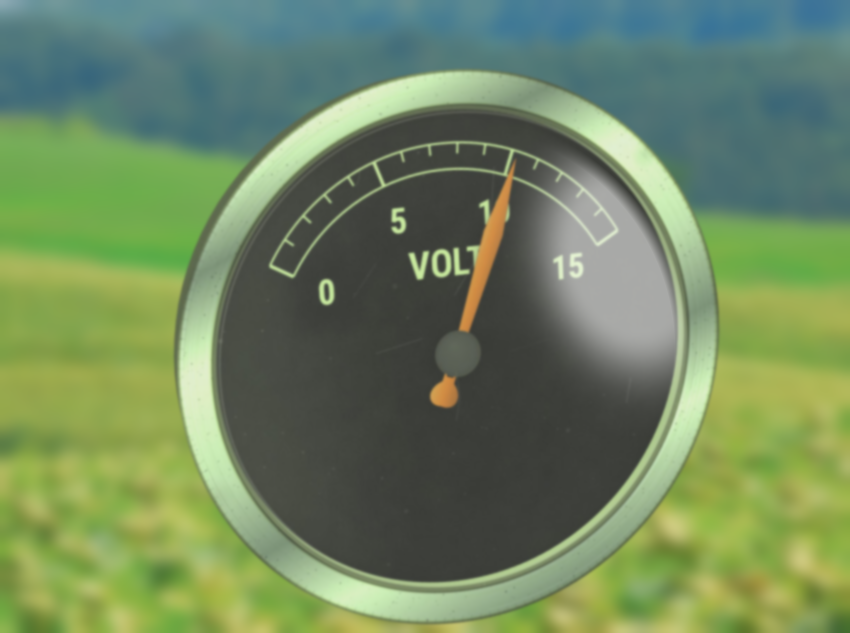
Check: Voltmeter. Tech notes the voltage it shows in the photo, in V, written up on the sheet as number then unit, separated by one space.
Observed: 10 V
